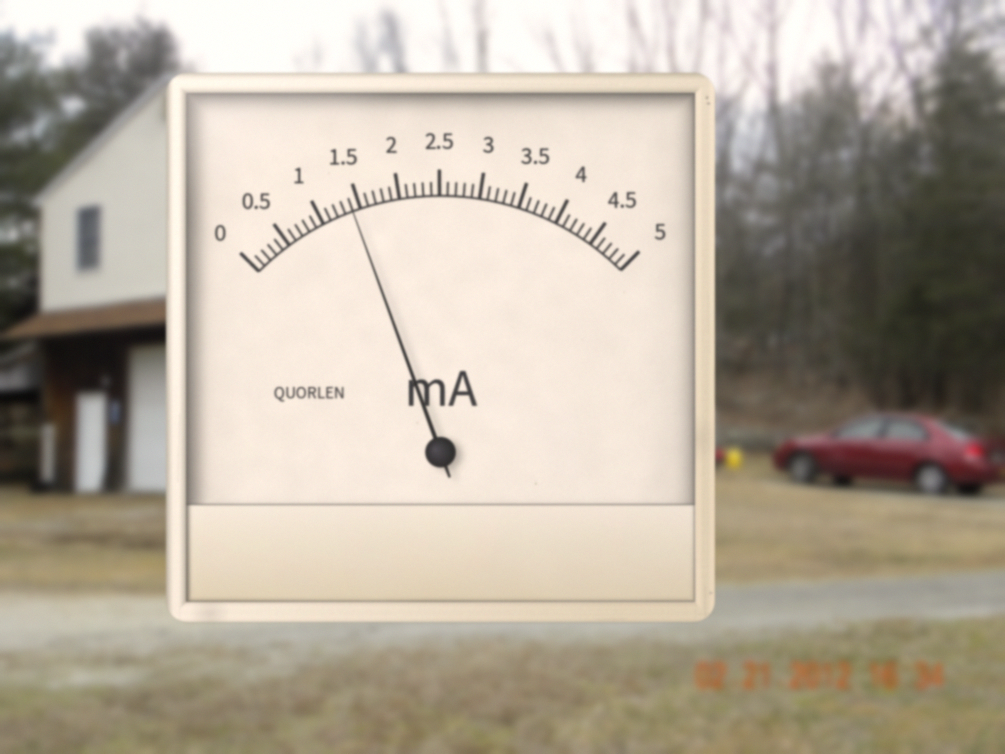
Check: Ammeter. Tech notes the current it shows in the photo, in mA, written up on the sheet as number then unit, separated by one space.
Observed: 1.4 mA
